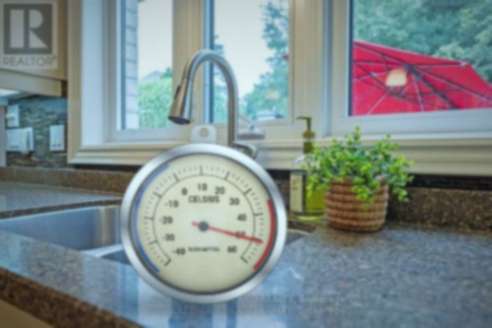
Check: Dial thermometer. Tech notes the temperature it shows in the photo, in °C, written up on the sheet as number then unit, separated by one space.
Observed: 50 °C
